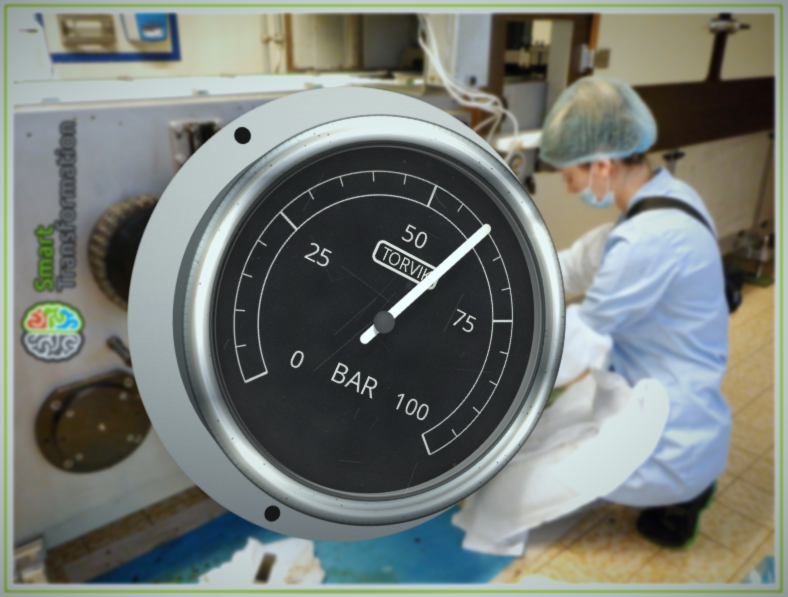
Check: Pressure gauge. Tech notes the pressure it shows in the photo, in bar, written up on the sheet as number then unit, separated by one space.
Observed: 60 bar
